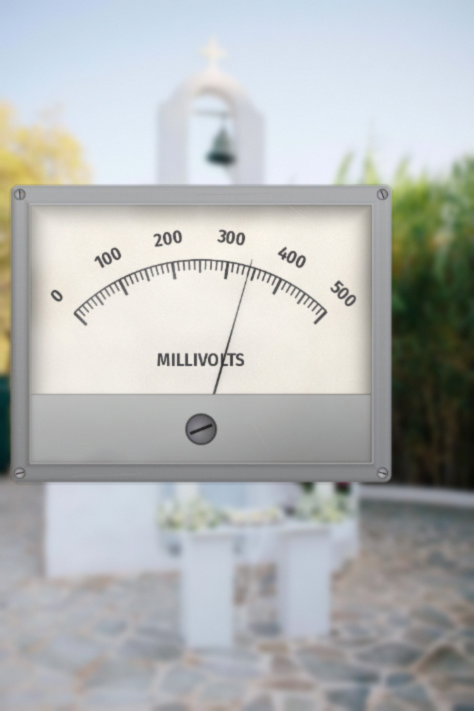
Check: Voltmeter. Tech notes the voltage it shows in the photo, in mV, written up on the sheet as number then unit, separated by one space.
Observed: 340 mV
